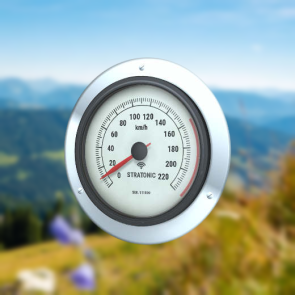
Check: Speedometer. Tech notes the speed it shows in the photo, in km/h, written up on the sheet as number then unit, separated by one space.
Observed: 10 km/h
